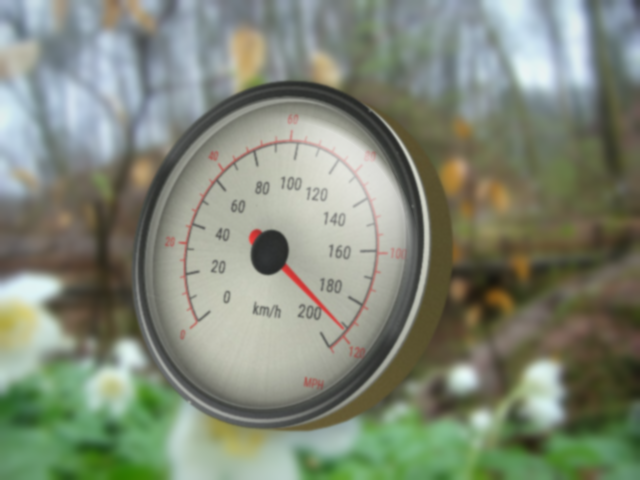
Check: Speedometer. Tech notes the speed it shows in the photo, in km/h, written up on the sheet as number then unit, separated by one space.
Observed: 190 km/h
